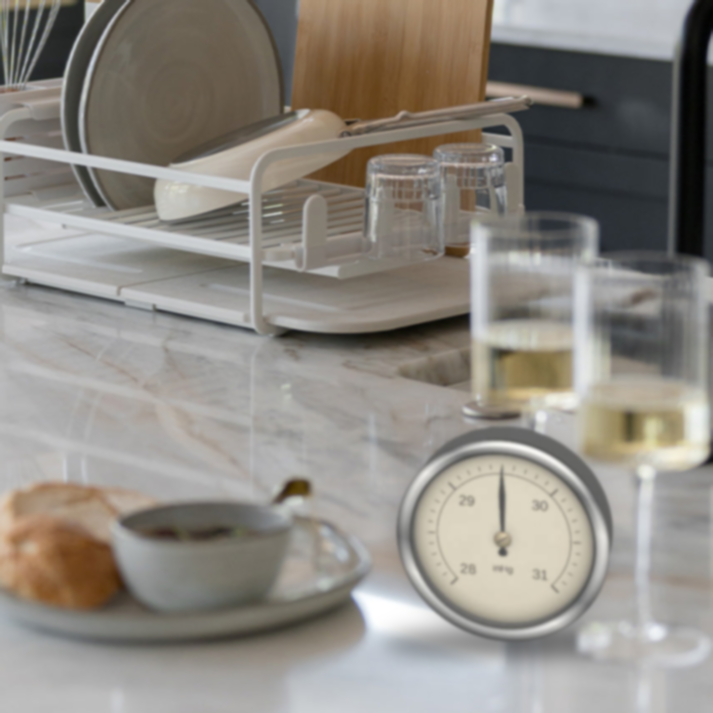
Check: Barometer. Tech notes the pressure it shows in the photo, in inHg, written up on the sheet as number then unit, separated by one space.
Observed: 29.5 inHg
